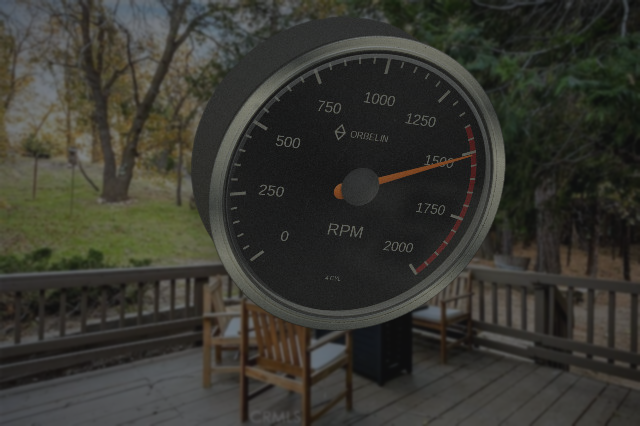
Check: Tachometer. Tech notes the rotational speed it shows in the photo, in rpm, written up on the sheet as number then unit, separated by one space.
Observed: 1500 rpm
